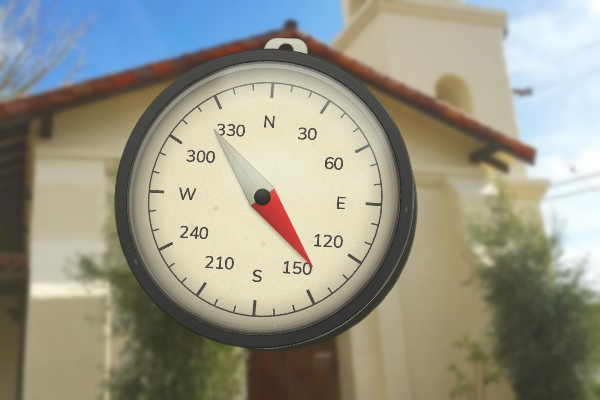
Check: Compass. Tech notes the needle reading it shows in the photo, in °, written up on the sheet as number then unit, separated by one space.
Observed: 140 °
